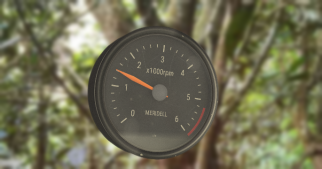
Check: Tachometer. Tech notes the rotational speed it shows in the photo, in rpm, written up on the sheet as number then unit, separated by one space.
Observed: 1400 rpm
